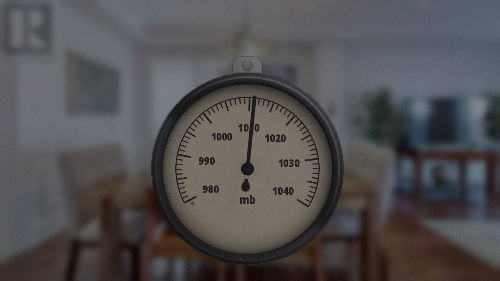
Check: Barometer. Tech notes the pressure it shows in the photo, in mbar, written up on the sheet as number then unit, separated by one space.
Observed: 1011 mbar
